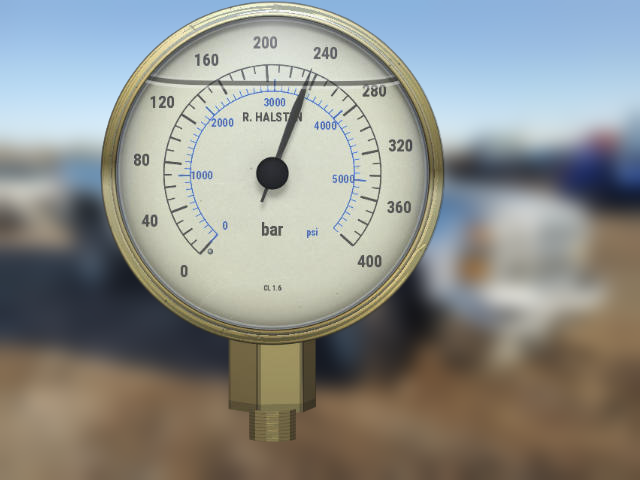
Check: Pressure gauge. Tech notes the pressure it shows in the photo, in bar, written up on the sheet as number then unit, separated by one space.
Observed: 235 bar
